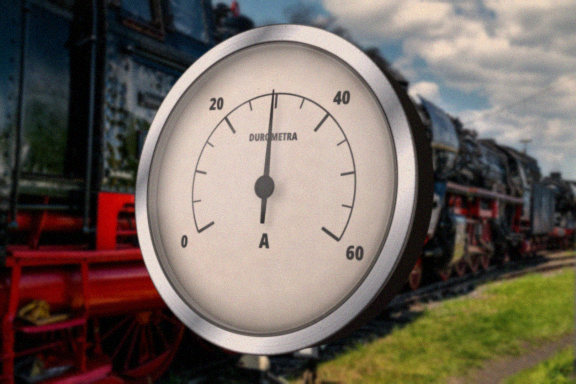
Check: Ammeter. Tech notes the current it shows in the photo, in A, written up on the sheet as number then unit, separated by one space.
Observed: 30 A
